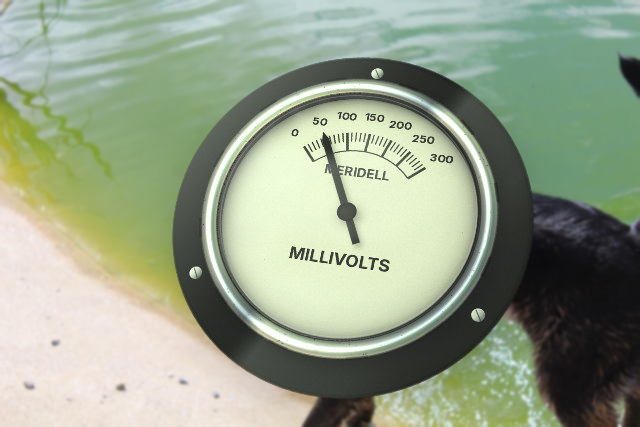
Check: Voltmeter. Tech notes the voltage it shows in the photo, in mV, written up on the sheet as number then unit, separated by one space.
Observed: 50 mV
